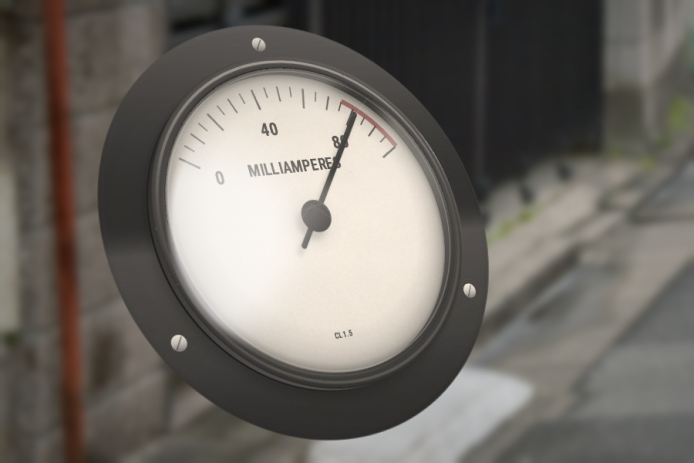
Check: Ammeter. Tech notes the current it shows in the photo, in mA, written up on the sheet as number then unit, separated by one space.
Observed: 80 mA
